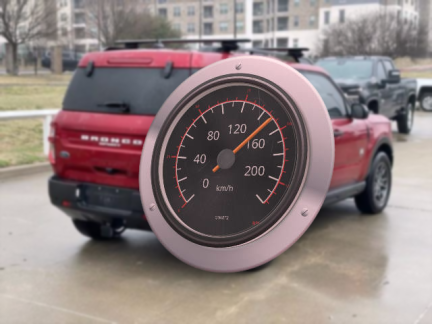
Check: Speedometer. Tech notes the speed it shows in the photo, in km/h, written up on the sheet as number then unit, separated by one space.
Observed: 150 km/h
